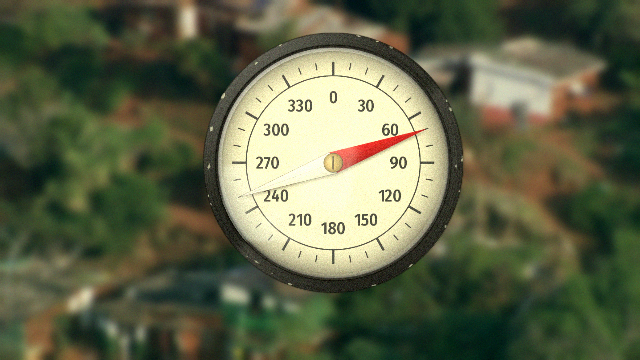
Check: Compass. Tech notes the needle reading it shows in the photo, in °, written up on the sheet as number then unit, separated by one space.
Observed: 70 °
